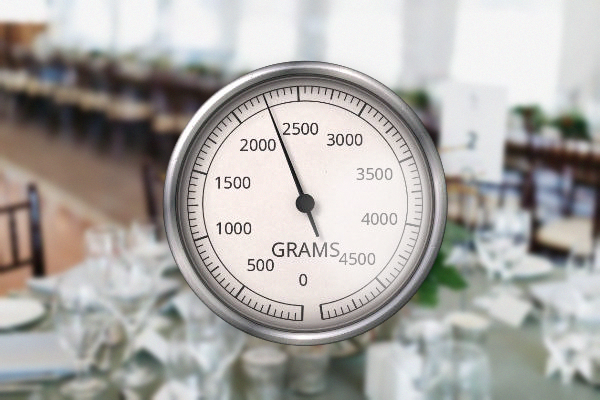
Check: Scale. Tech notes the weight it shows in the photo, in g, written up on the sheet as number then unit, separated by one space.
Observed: 2250 g
